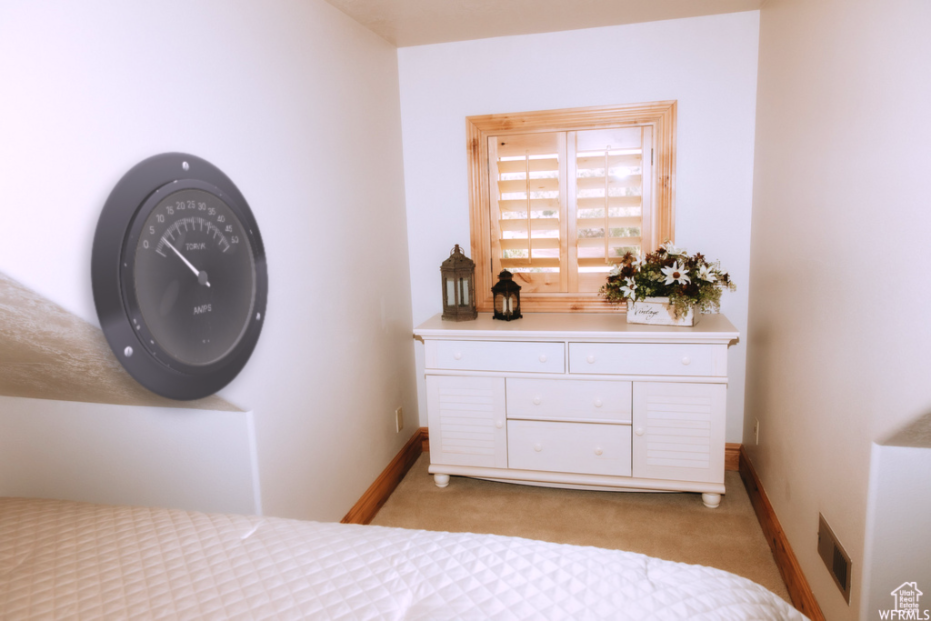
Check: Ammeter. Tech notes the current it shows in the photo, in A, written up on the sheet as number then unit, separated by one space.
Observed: 5 A
